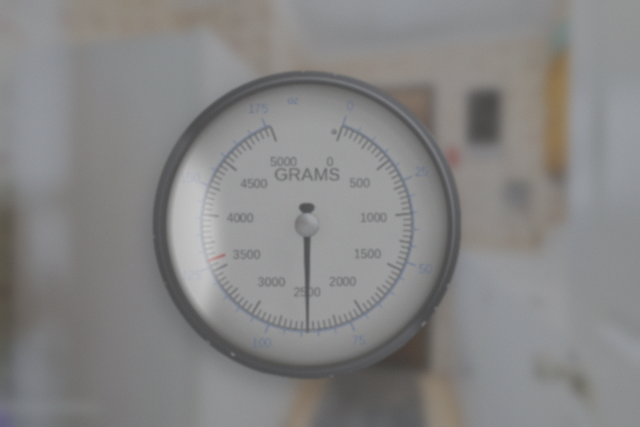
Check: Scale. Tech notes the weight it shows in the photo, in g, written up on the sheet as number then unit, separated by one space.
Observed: 2500 g
